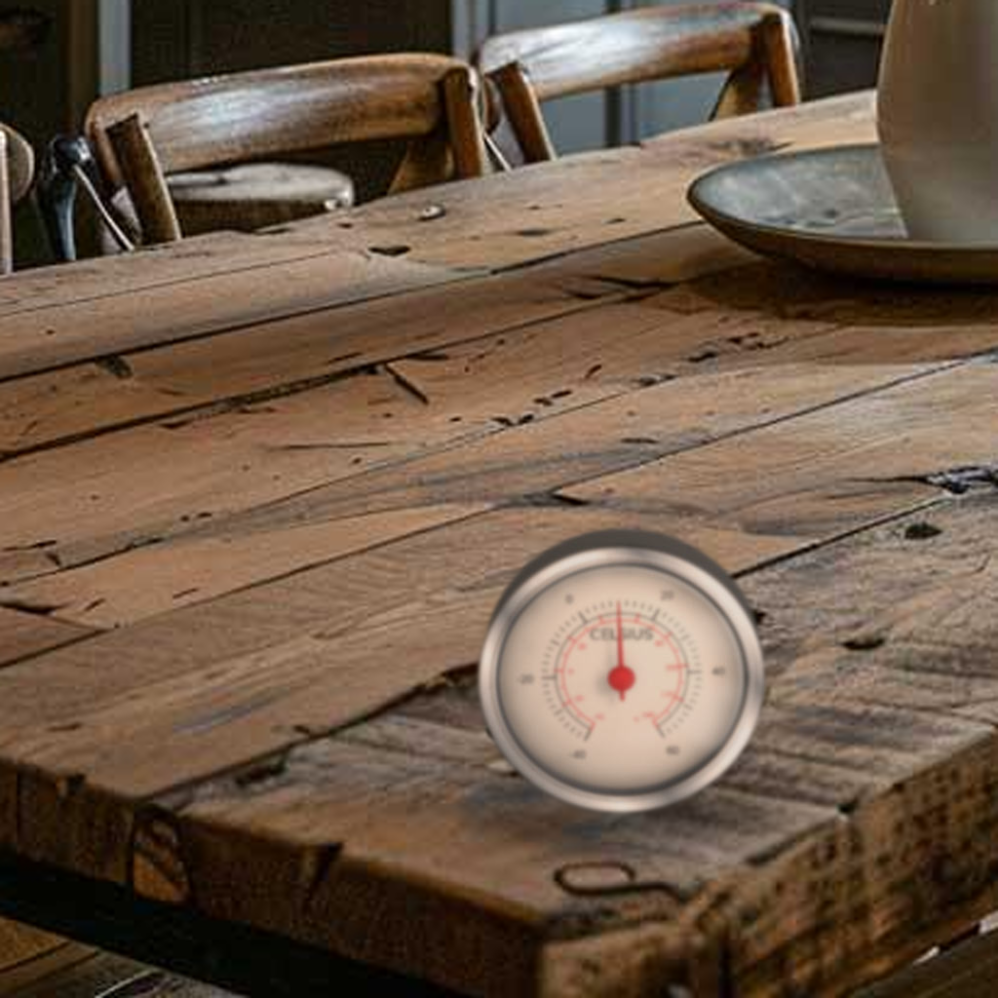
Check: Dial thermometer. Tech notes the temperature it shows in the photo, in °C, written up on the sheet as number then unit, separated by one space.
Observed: 10 °C
